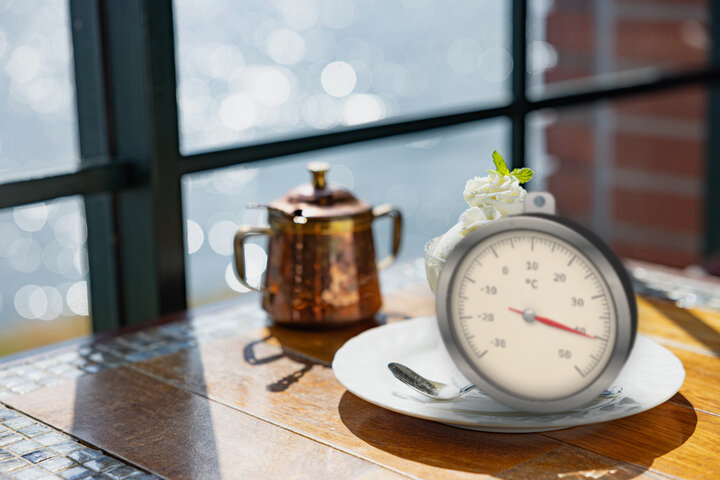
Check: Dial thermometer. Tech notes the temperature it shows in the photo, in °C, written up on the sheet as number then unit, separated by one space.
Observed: 40 °C
